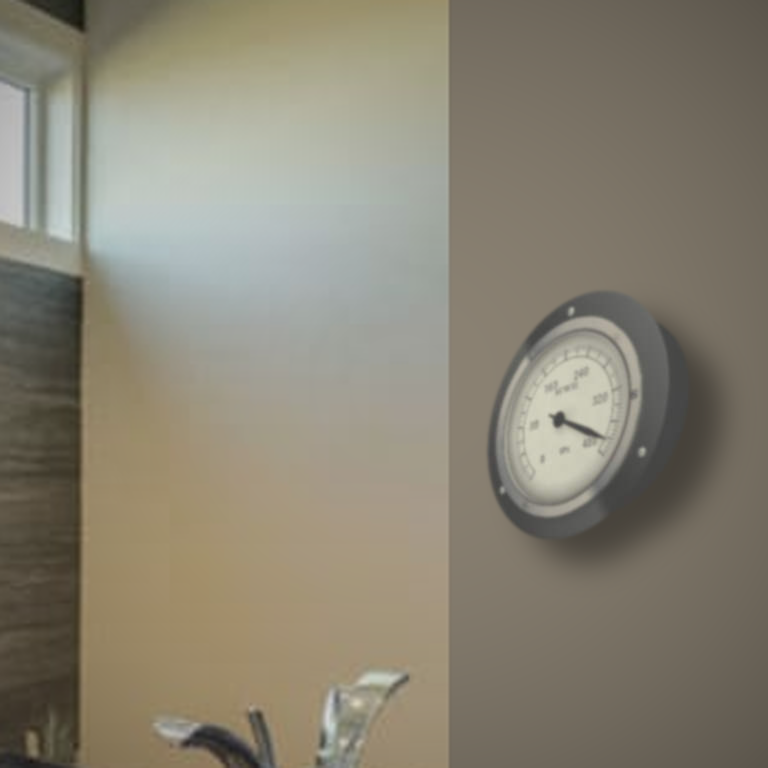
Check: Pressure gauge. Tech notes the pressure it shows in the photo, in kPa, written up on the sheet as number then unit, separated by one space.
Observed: 380 kPa
